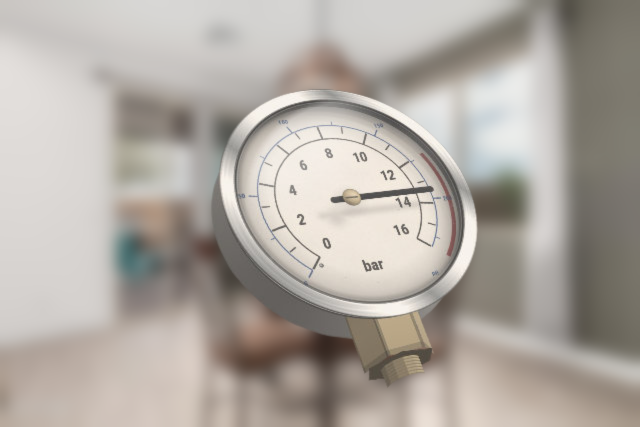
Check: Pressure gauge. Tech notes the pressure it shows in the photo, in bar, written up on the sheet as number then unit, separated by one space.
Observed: 13.5 bar
